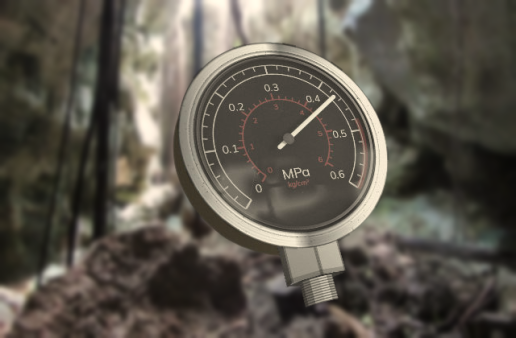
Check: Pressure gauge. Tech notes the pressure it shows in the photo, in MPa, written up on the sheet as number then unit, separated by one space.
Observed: 0.43 MPa
